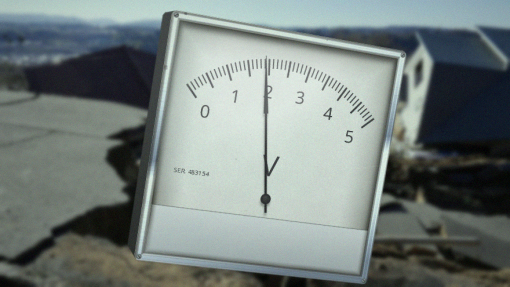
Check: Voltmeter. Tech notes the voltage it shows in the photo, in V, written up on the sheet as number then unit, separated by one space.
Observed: 1.9 V
